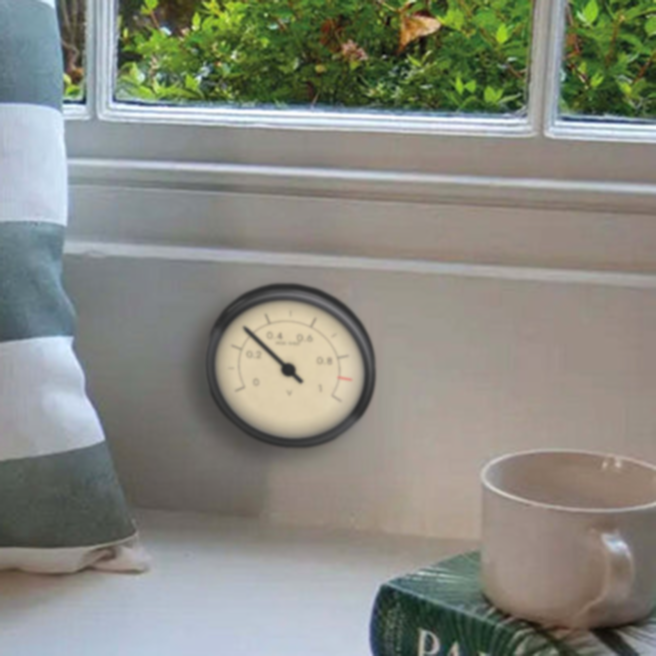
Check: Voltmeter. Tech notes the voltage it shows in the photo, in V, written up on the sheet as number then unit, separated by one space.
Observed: 0.3 V
